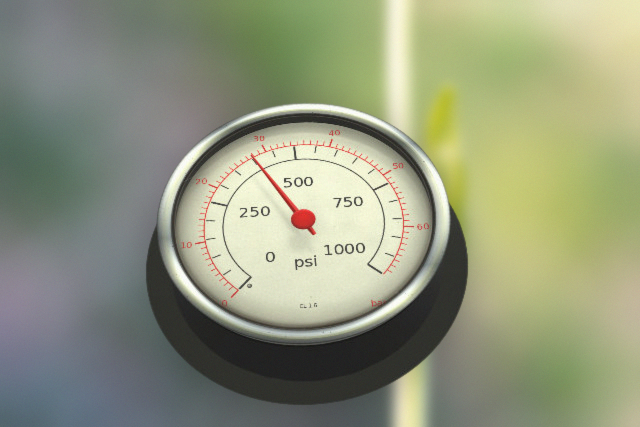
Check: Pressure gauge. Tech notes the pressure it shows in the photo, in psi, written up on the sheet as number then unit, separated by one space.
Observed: 400 psi
